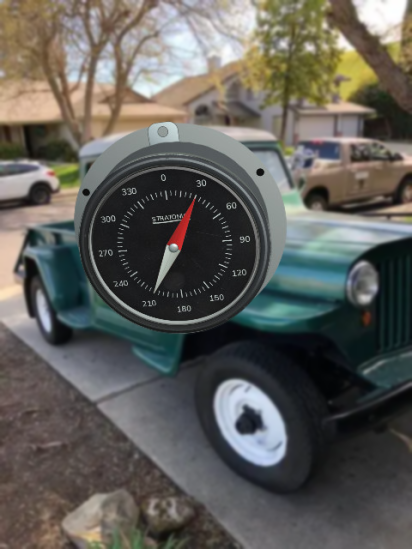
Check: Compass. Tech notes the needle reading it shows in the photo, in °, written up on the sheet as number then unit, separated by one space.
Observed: 30 °
